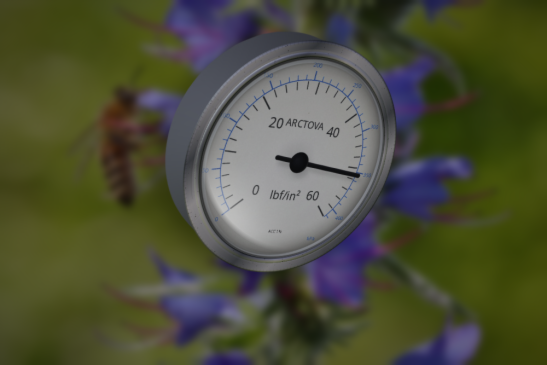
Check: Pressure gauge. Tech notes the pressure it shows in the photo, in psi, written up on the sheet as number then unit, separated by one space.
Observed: 51 psi
